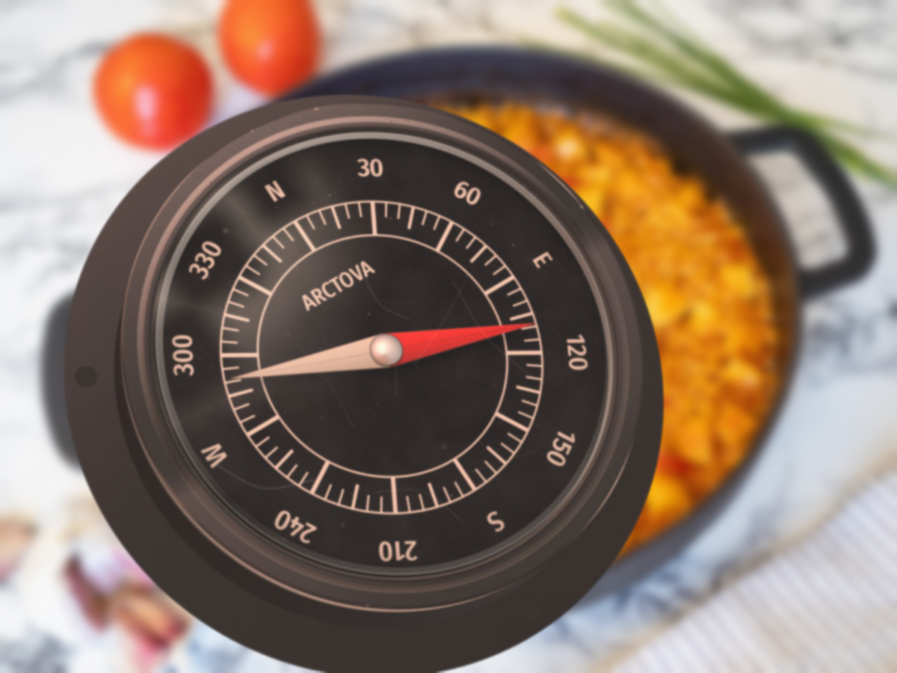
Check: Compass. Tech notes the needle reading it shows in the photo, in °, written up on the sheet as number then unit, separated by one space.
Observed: 110 °
